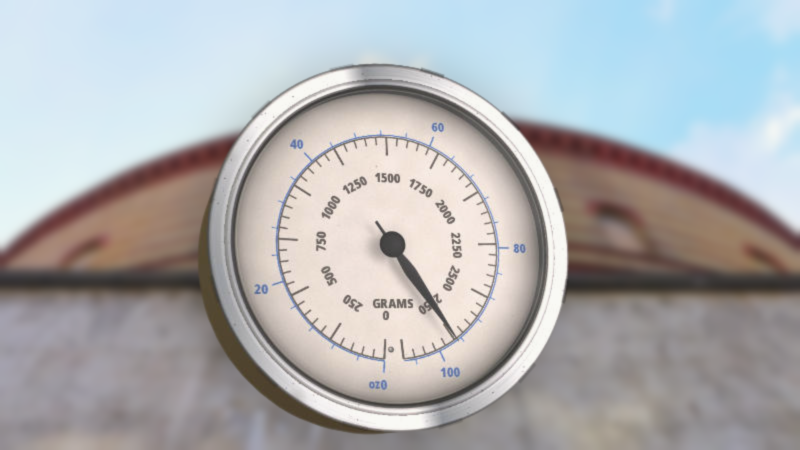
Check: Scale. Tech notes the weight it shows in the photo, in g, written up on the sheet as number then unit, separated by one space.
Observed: 2750 g
